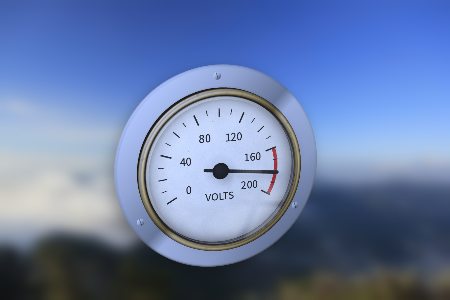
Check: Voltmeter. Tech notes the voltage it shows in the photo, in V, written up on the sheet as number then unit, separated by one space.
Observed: 180 V
